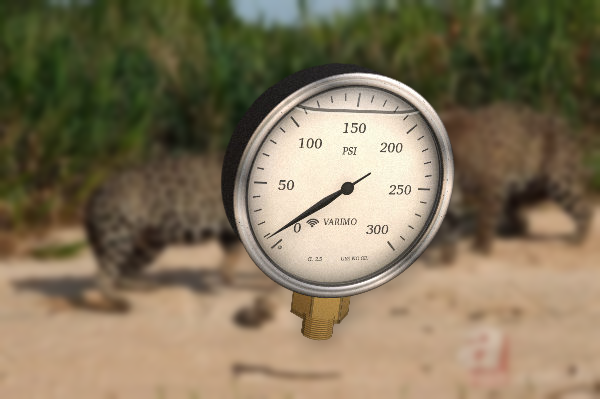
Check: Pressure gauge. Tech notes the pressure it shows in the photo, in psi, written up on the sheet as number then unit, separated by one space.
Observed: 10 psi
